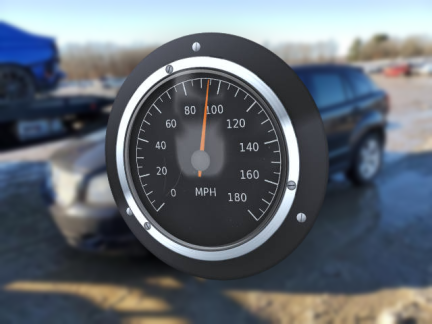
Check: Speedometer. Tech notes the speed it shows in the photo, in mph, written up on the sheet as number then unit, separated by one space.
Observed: 95 mph
